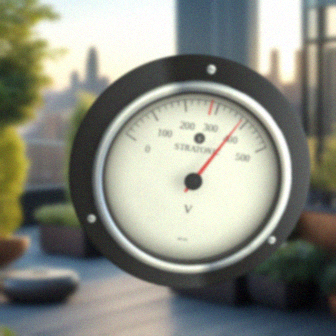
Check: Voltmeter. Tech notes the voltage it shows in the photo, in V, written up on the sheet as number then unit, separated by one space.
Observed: 380 V
